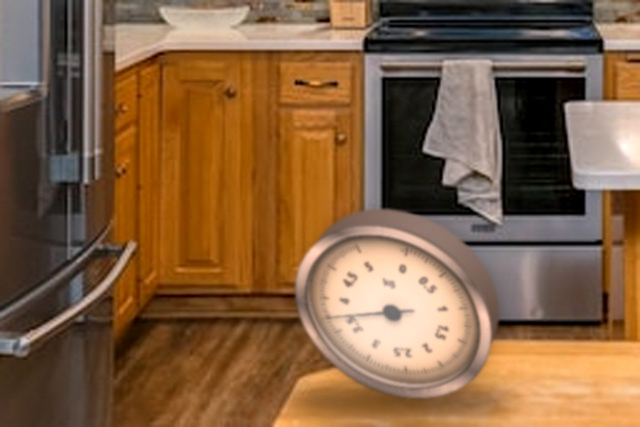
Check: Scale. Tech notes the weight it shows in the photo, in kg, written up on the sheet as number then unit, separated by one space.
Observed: 3.75 kg
